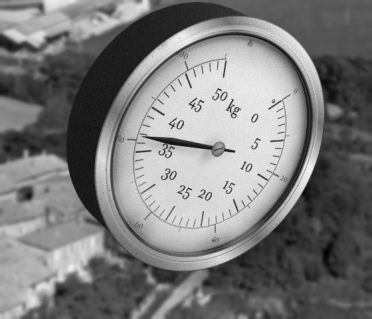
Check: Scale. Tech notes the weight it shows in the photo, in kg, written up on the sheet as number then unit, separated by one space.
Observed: 37 kg
